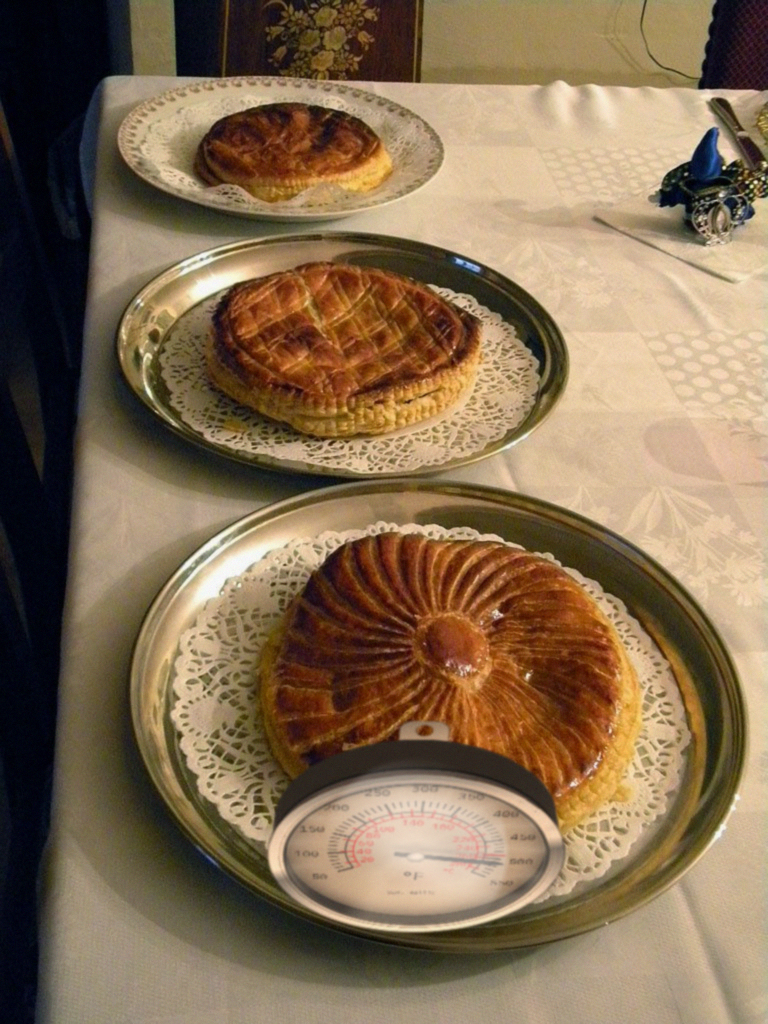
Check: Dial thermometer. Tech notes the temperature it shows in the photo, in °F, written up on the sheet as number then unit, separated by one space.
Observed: 500 °F
